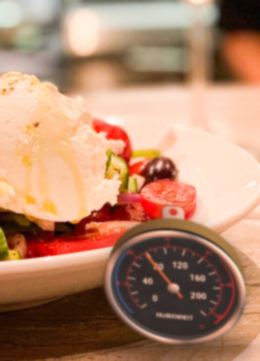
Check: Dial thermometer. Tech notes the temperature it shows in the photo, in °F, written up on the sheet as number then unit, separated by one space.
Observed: 80 °F
